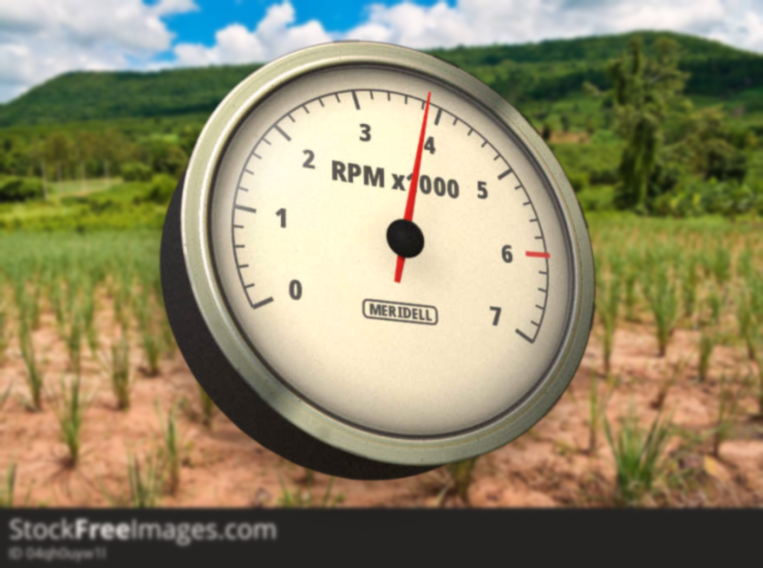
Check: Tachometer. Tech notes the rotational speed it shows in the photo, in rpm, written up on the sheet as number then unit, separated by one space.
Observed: 3800 rpm
